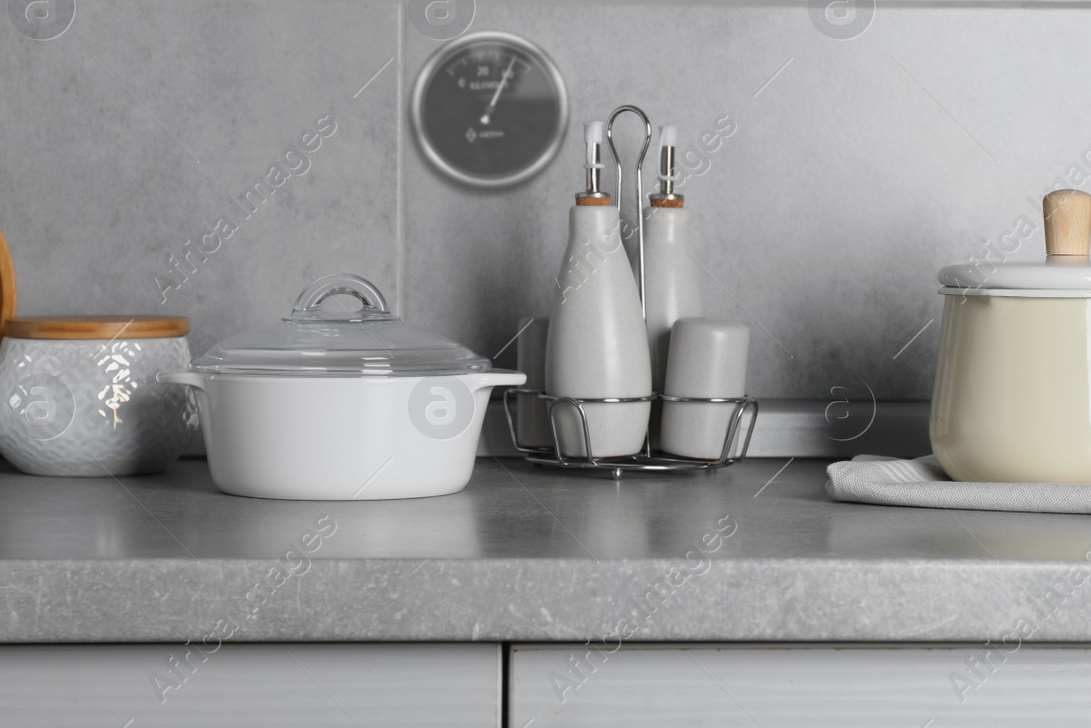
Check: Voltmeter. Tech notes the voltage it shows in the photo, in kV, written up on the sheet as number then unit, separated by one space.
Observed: 40 kV
